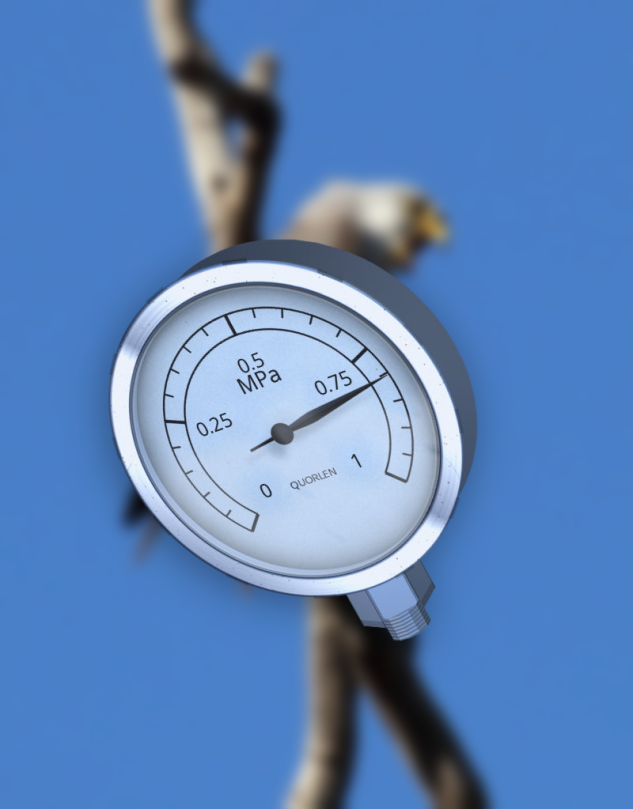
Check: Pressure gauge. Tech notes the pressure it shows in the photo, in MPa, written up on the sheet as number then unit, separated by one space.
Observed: 0.8 MPa
